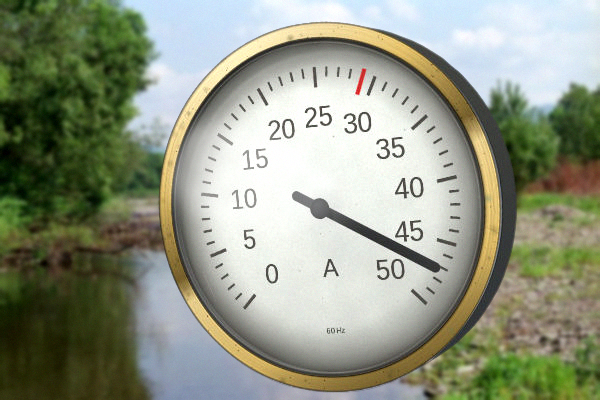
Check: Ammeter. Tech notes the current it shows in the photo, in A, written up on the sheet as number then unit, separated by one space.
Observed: 47 A
